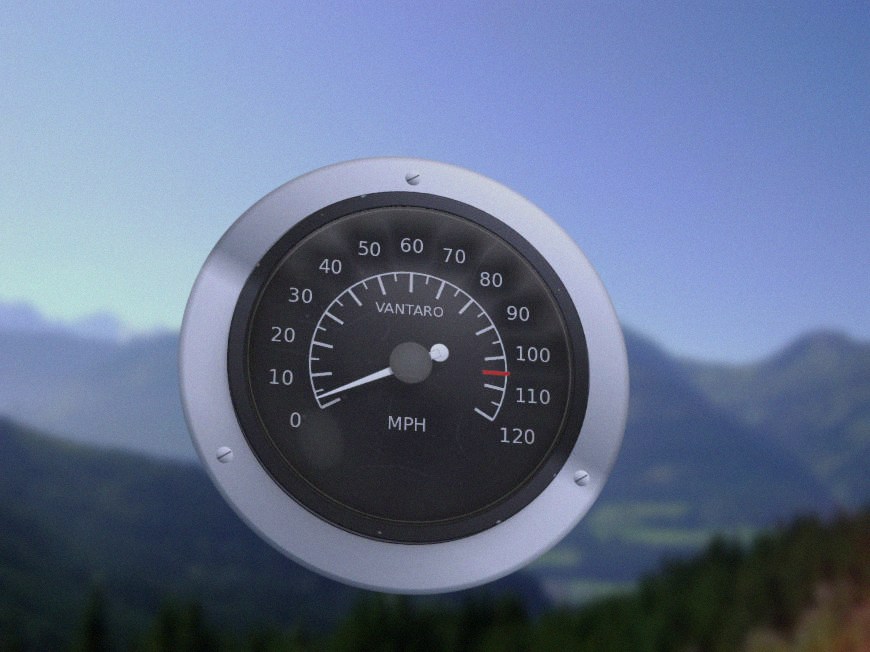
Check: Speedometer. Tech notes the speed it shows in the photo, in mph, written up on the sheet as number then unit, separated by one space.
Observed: 2.5 mph
